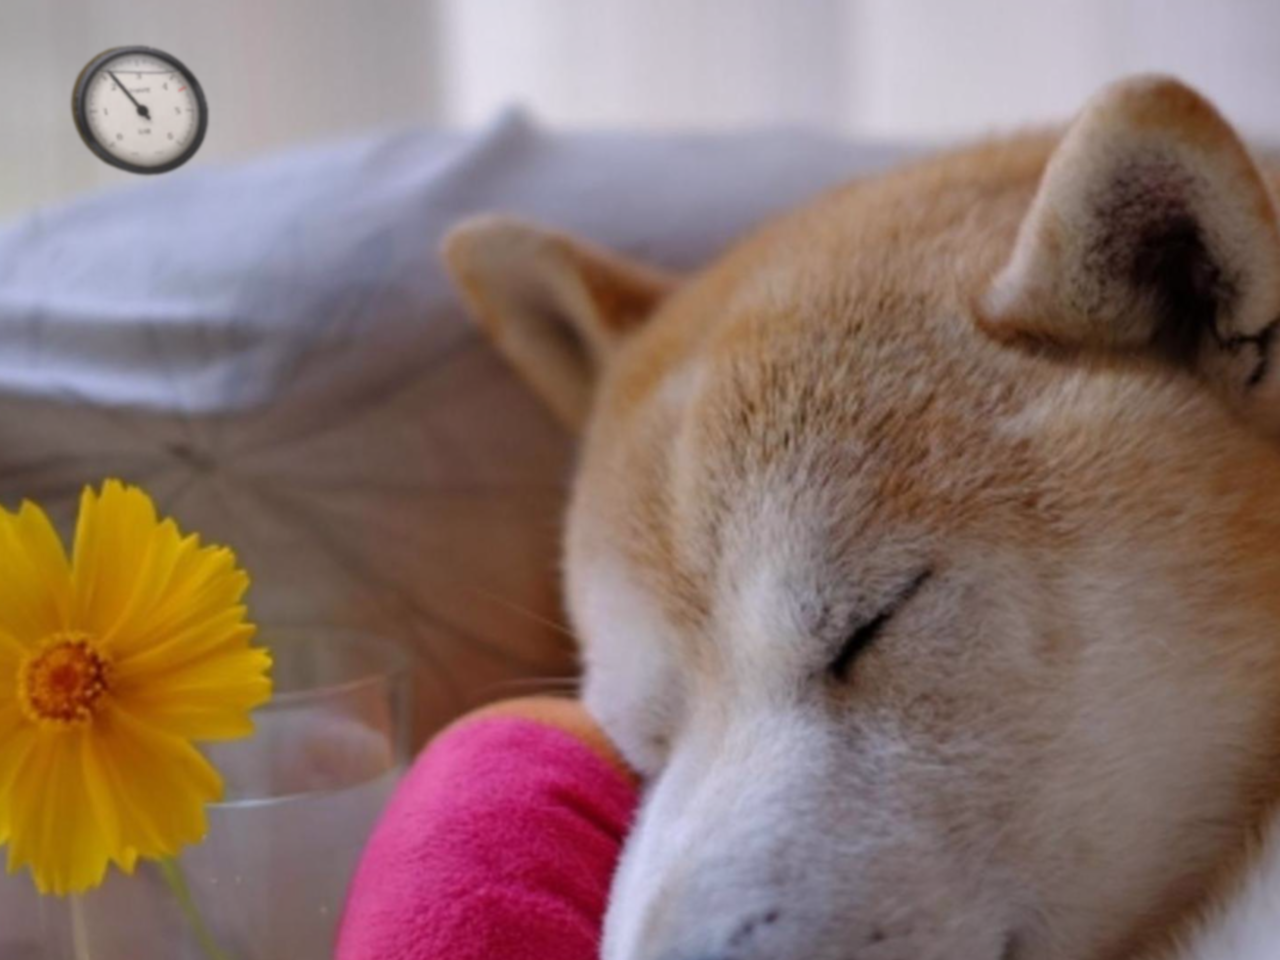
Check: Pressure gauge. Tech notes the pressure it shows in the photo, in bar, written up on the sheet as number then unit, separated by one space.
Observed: 2.2 bar
